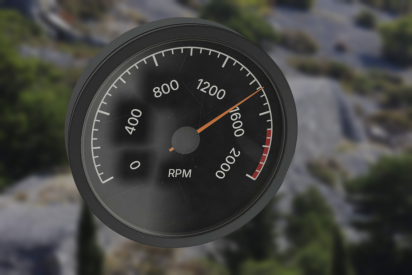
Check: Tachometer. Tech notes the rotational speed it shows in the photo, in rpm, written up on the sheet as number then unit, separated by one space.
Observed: 1450 rpm
